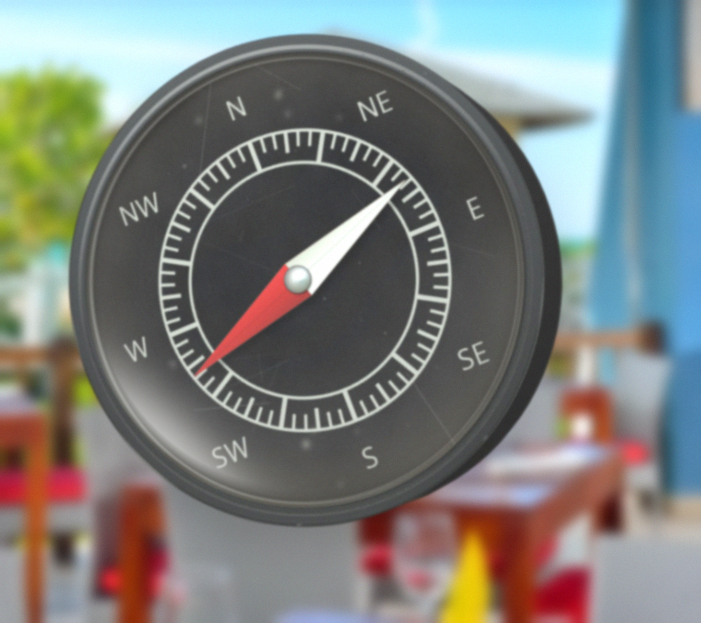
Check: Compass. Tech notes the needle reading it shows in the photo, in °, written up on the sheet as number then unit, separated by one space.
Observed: 250 °
